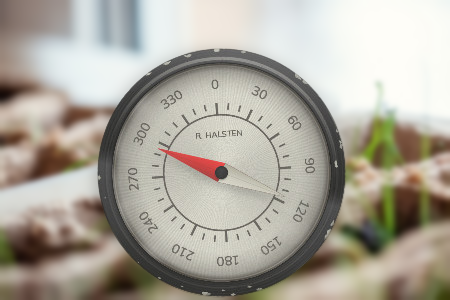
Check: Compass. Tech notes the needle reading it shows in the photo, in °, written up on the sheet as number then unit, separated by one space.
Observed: 295 °
